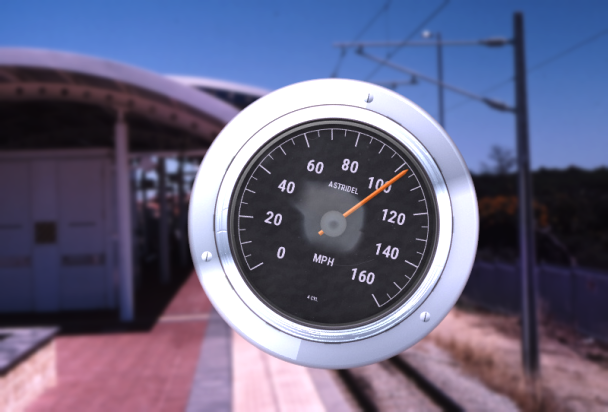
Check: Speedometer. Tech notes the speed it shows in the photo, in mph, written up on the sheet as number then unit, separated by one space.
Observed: 102.5 mph
